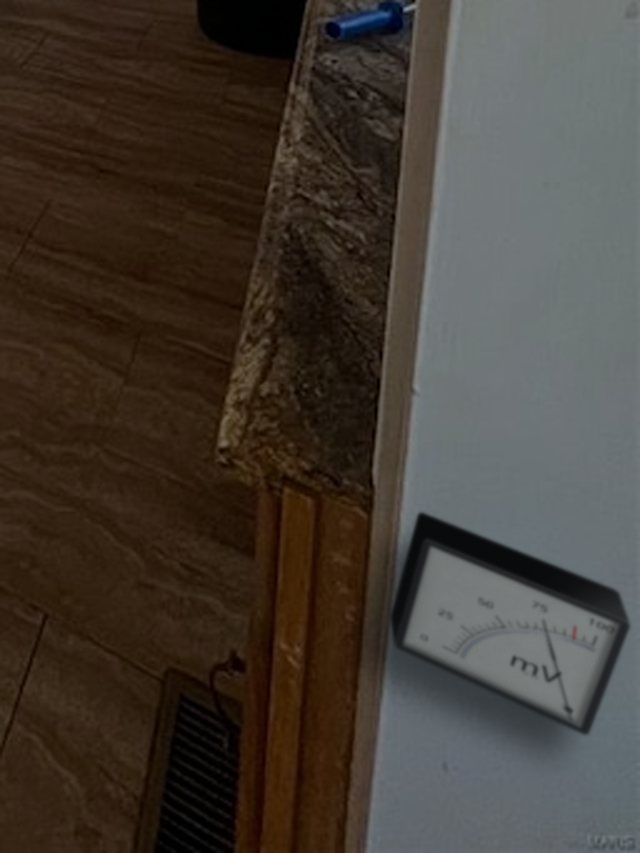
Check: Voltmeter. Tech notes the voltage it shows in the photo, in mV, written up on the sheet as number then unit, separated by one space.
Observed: 75 mV
